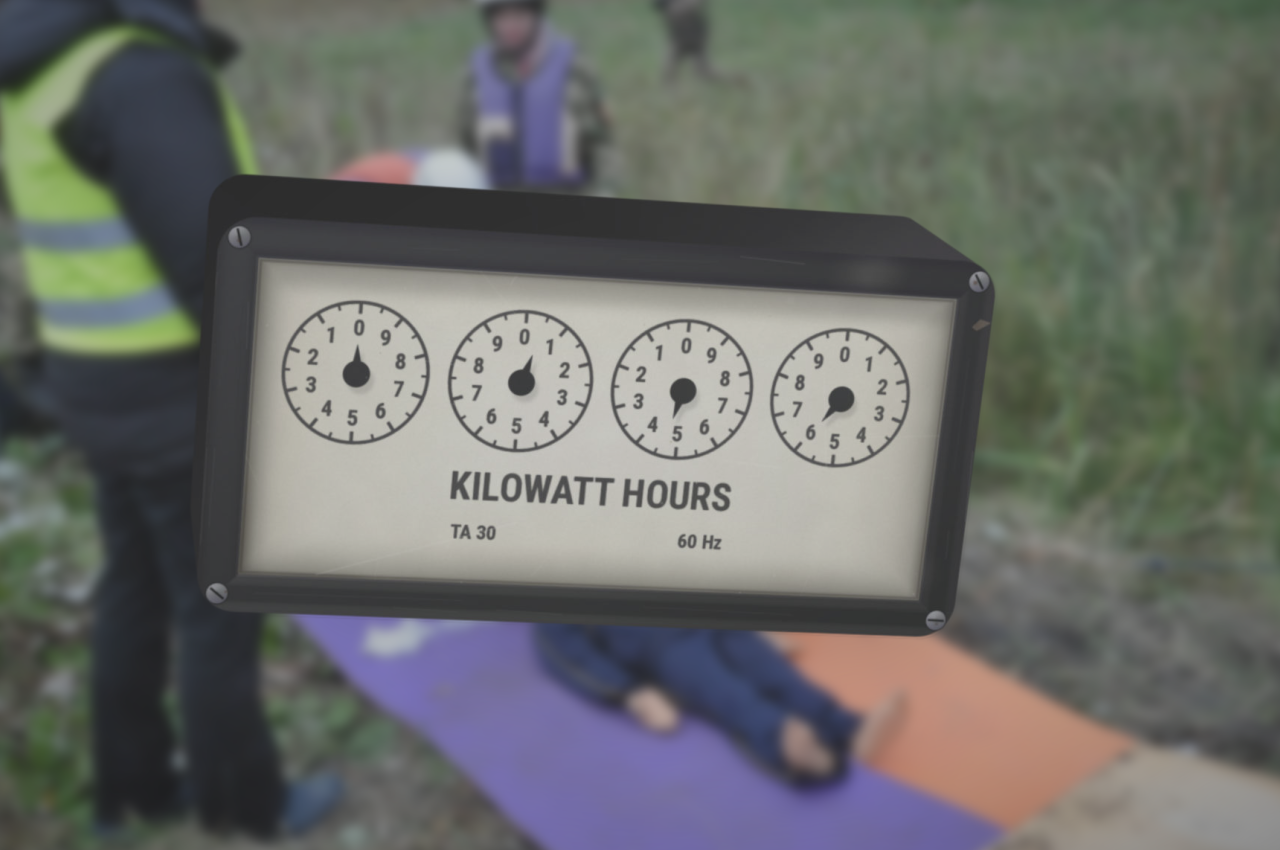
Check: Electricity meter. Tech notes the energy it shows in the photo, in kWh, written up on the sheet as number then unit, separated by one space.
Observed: 46 kWh
